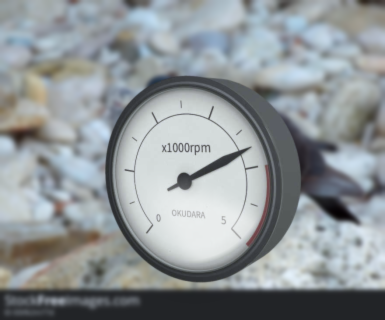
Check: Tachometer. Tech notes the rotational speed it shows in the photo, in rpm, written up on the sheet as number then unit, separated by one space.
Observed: 3750 rpm
